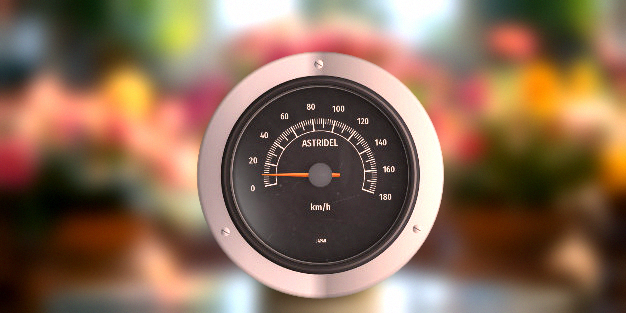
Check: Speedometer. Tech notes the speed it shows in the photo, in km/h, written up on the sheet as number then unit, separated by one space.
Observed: 10 km/h
